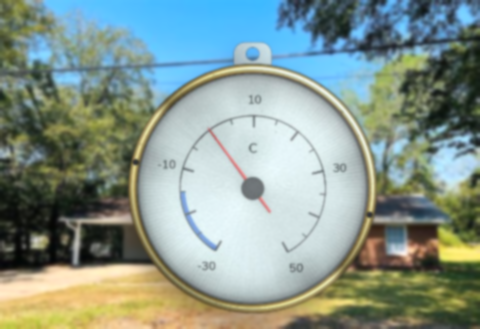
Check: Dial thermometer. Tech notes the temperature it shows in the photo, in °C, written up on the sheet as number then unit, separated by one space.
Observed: 0 °C
